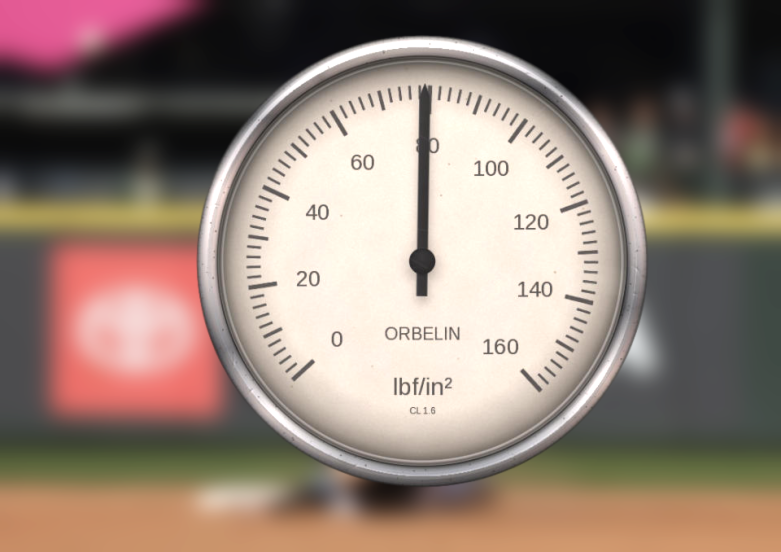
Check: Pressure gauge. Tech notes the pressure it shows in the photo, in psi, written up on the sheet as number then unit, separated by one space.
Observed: 79 psi
